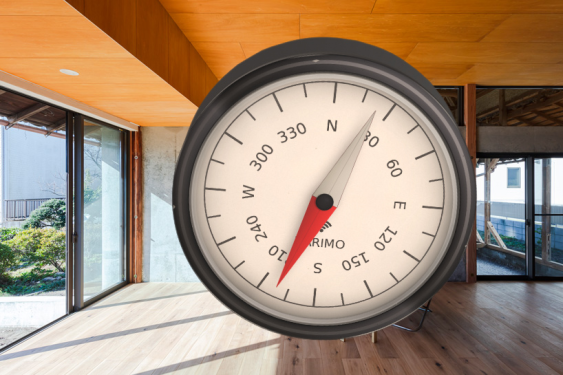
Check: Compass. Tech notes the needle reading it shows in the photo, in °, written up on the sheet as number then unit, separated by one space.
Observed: 202.5 °
